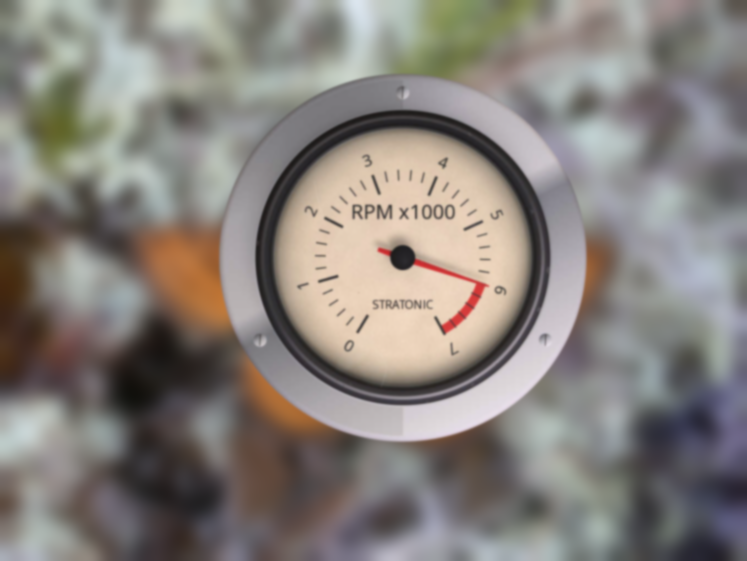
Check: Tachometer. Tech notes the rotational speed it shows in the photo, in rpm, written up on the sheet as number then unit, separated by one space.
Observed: 6000 rpm
